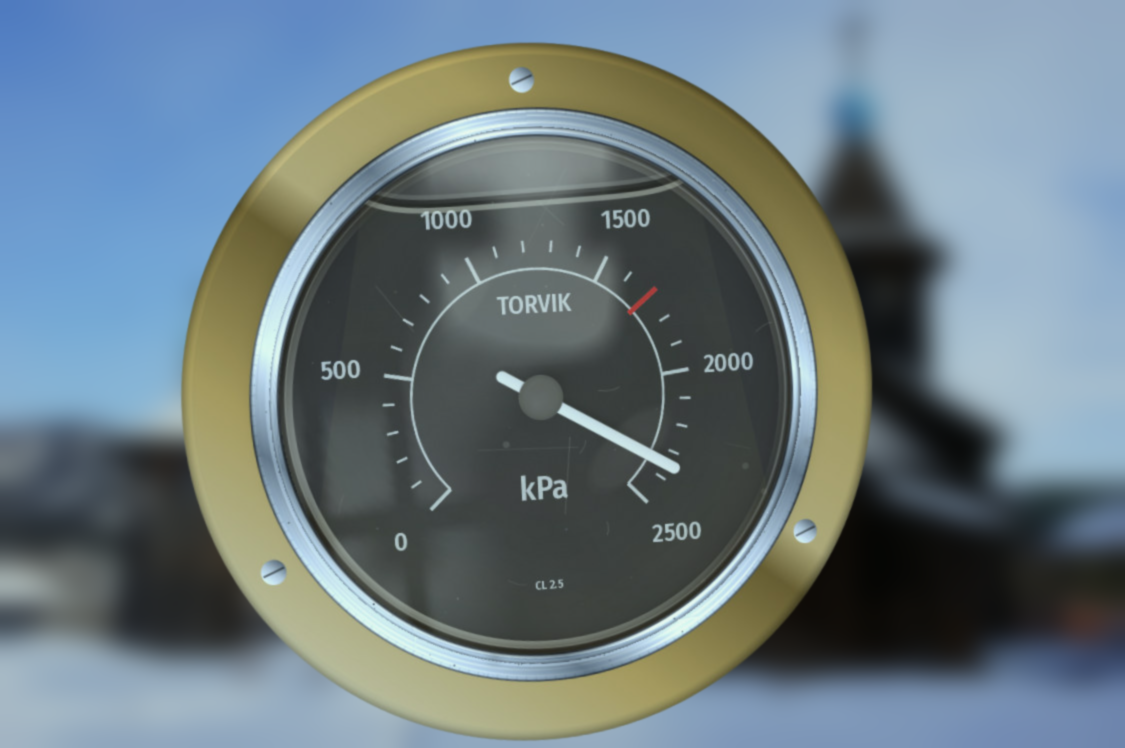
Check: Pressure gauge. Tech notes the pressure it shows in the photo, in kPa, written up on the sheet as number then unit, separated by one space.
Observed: 2350 kPa
